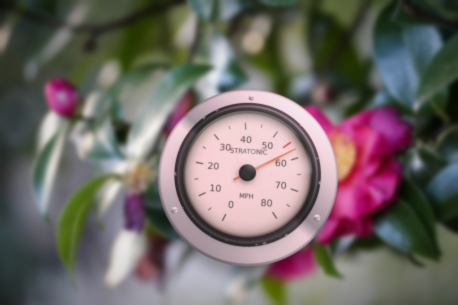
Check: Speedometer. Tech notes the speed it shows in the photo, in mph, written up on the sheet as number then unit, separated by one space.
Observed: 57.5 mph
